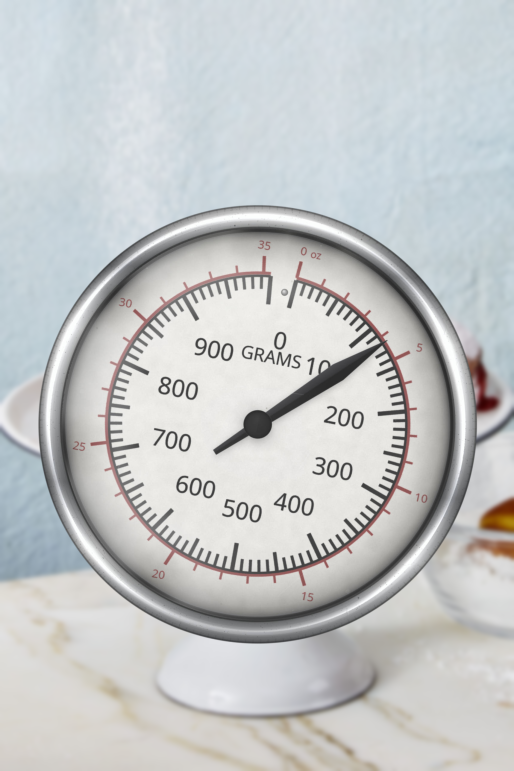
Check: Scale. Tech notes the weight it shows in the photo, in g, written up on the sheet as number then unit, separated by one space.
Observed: 120 g
